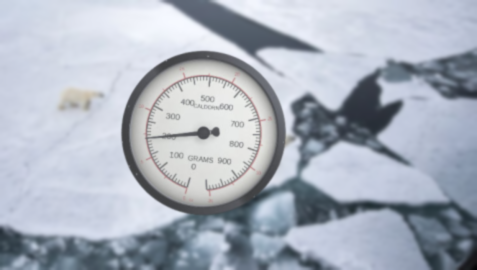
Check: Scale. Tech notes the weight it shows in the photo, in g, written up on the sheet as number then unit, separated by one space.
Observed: 200 g
